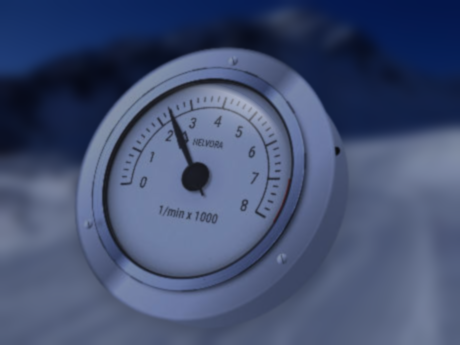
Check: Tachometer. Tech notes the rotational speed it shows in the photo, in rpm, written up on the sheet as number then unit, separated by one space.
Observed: 2400 rpm
